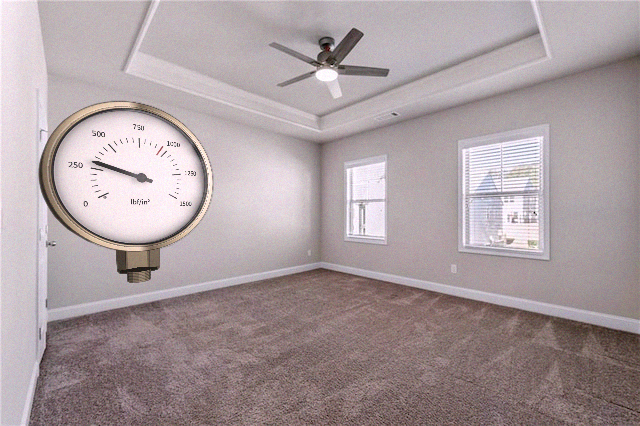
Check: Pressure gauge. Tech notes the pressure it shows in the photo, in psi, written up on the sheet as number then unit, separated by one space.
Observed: 300 psi
